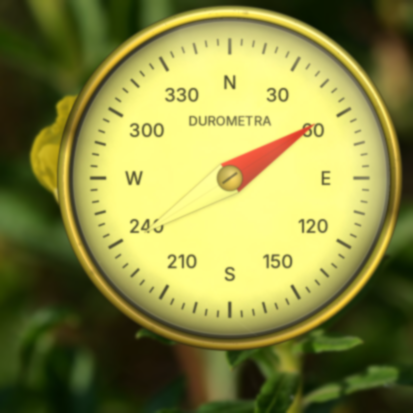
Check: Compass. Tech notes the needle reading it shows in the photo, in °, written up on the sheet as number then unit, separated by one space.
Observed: 57.5 °
